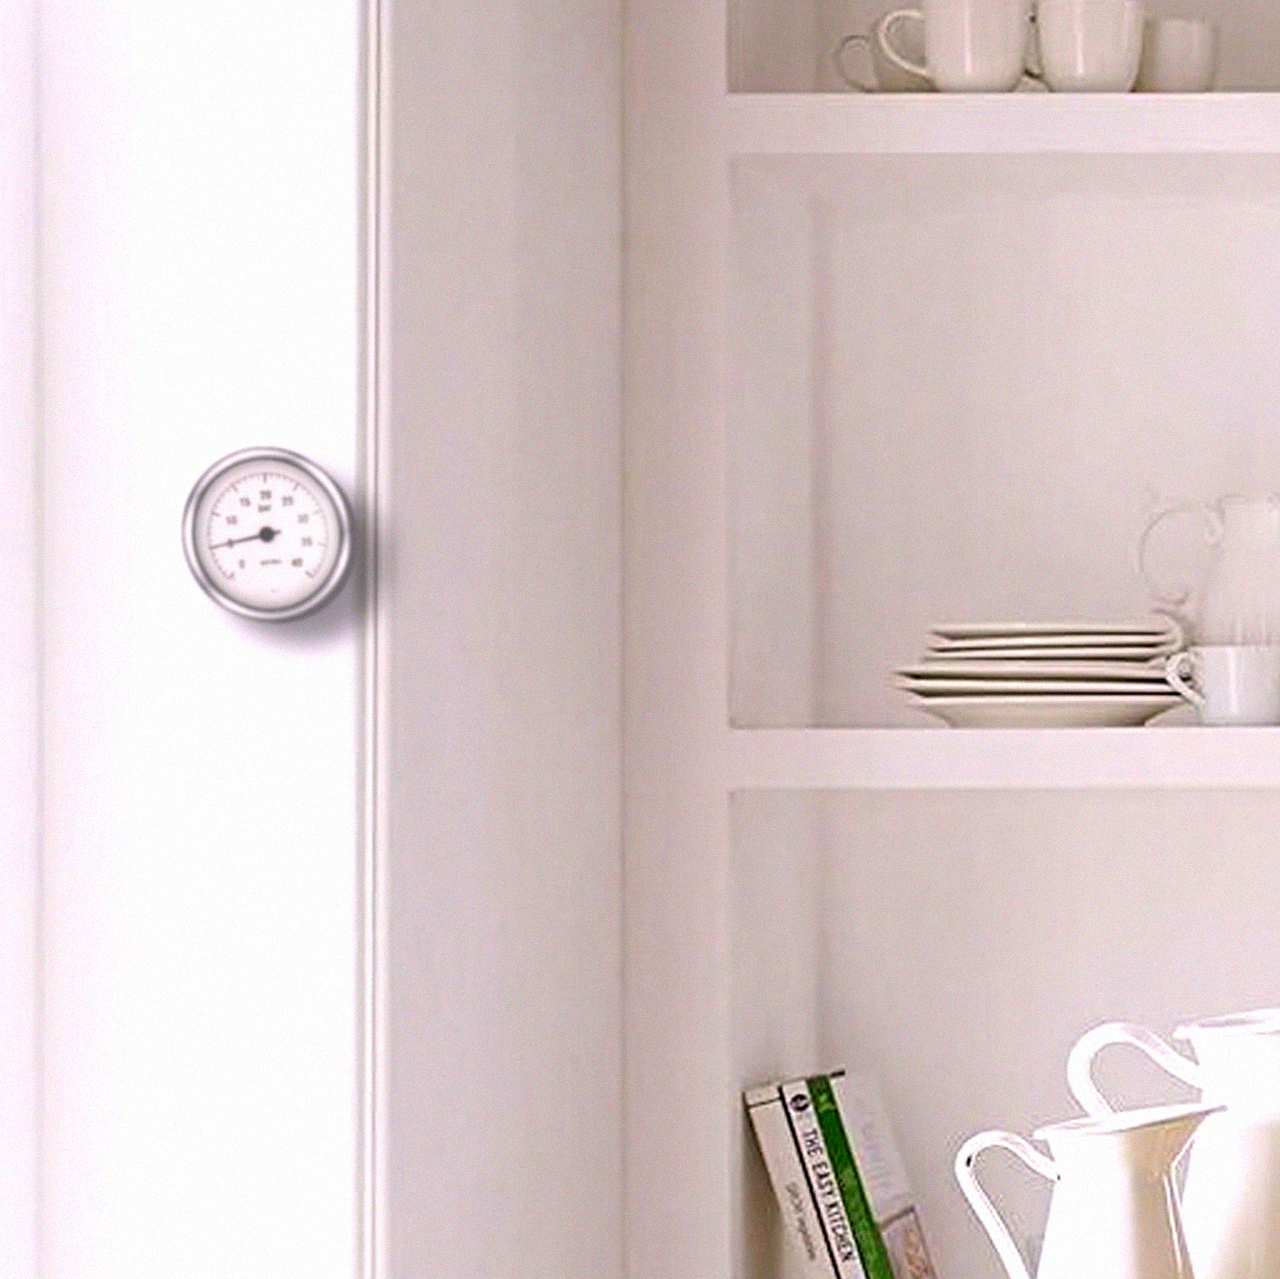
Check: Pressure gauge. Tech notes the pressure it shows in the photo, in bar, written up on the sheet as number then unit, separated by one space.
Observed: 5 bar
